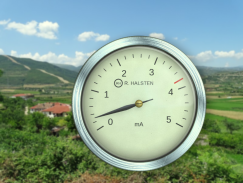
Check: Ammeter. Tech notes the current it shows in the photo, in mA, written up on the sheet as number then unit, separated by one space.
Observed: 0.3 mA
